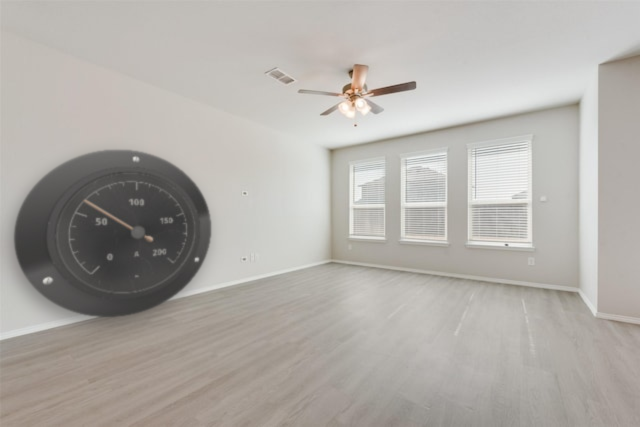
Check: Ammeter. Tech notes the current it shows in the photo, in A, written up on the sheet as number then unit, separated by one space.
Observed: 60 A
